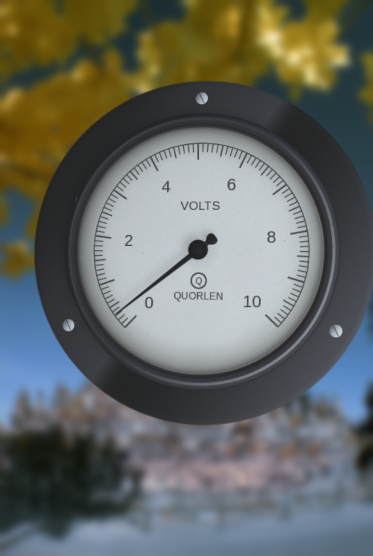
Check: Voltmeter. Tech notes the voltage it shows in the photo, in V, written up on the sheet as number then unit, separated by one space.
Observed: 0.3 V
